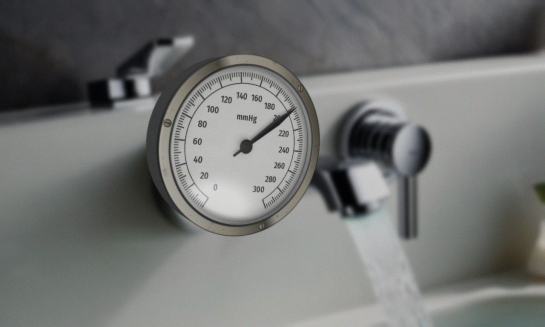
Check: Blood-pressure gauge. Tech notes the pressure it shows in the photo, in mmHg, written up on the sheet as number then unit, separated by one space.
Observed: 200 mmHg
